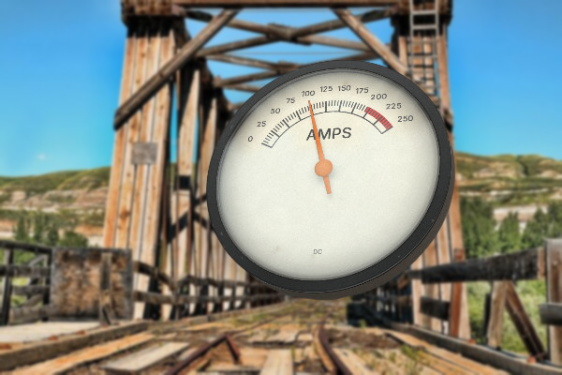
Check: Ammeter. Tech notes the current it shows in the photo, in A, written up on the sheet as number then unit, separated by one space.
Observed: 100 A
